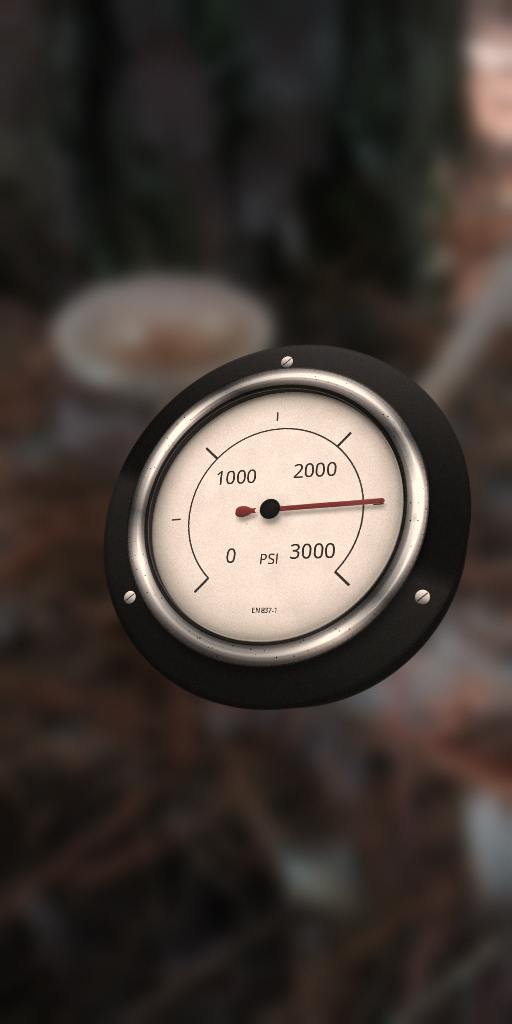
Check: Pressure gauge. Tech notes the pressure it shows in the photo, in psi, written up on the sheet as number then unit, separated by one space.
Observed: 2500 psi
